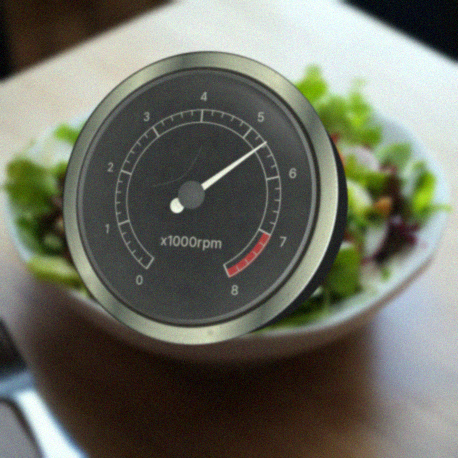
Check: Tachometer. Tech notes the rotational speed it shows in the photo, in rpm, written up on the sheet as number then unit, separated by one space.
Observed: 5400 rpm
